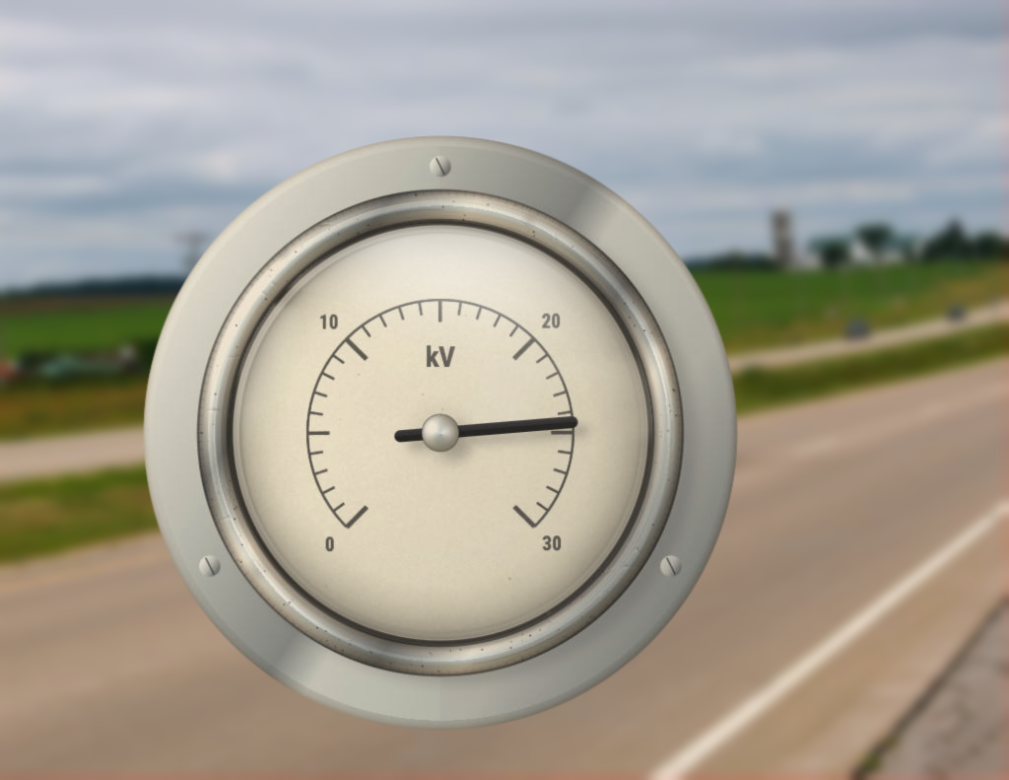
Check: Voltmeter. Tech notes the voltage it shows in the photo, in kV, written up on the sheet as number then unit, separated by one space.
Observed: 24.5 kV
